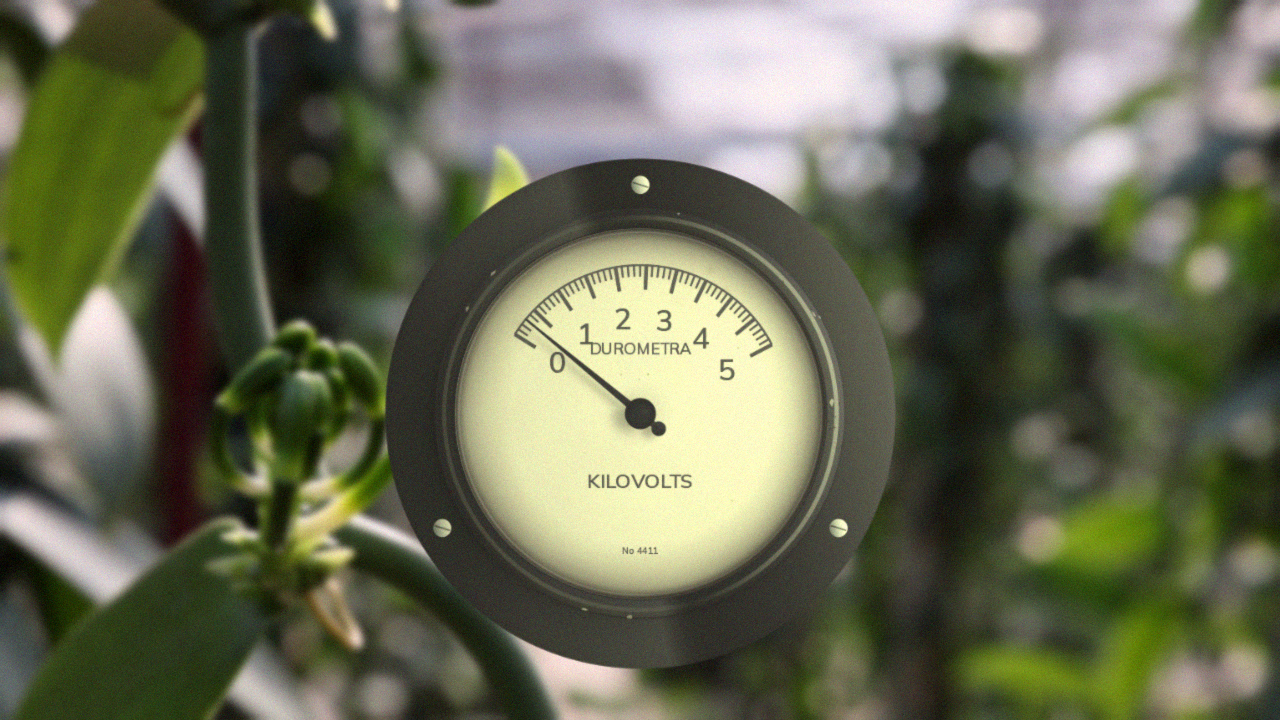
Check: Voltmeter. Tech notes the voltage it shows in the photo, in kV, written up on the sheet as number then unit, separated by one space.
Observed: 0.3 kV
